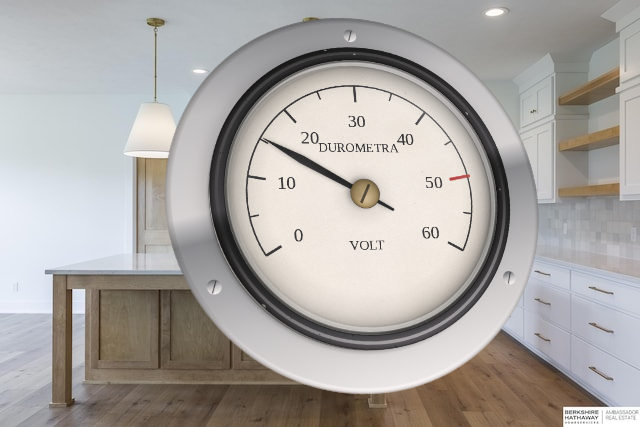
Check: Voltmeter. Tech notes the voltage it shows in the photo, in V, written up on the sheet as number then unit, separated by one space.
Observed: 15 V
